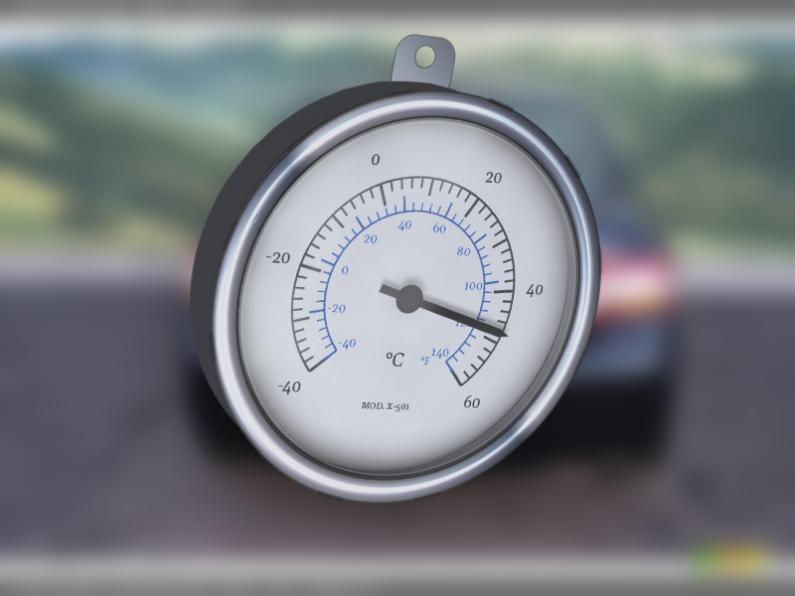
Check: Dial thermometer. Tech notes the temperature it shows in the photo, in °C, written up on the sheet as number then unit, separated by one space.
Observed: 48 °C
